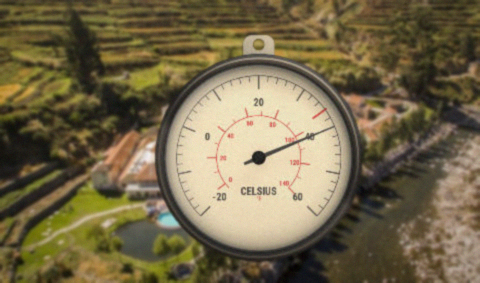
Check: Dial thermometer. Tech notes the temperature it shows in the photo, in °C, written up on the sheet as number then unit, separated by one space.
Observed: 40 °C
